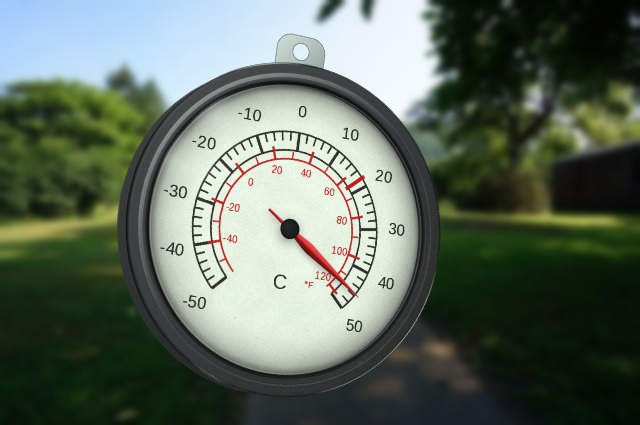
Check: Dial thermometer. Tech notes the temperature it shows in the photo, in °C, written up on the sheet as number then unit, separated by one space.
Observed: 46 °C
